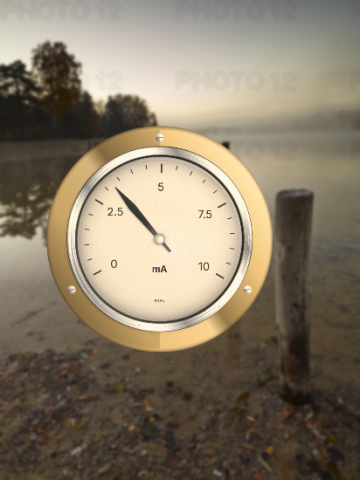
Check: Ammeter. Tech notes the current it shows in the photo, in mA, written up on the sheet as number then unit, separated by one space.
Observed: 3.25 mA
